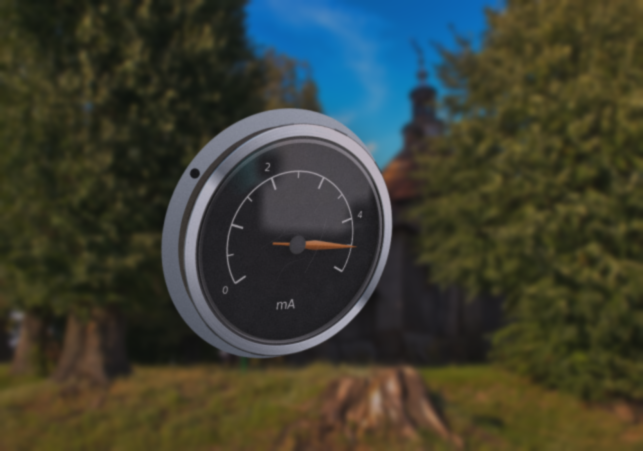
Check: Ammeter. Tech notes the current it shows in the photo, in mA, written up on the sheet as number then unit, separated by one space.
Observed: 4.5 mA
